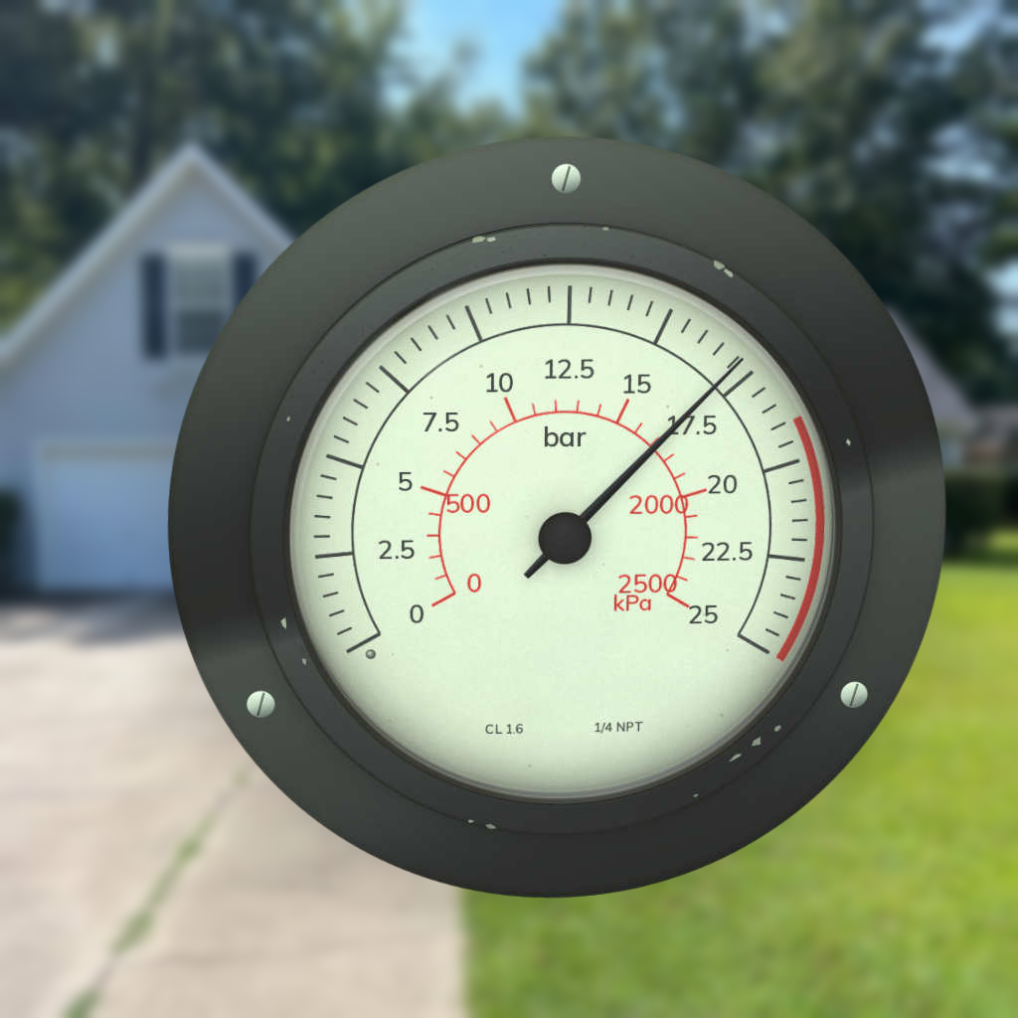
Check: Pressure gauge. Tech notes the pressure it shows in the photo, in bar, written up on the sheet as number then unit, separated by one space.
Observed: 17 bar
